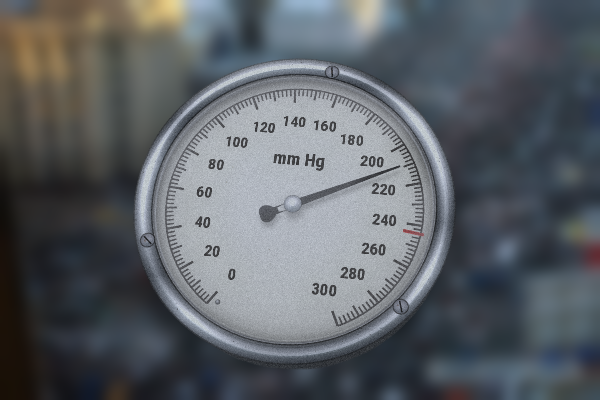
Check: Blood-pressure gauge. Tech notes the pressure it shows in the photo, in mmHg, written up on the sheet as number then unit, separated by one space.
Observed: 210 mmHg
